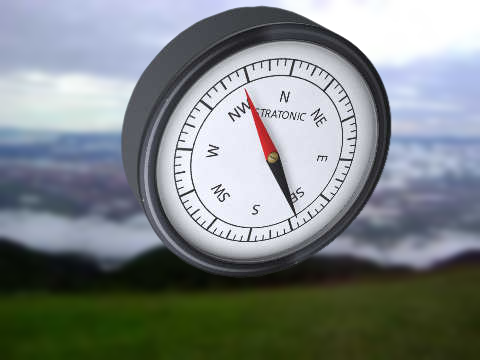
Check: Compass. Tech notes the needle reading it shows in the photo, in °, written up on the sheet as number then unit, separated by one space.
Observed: 325 °
